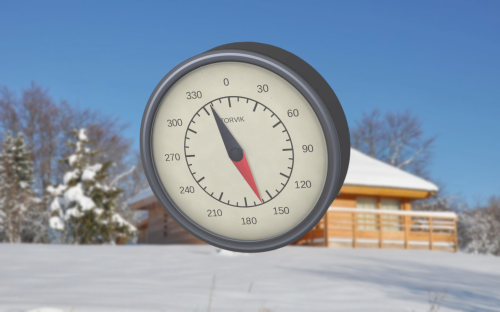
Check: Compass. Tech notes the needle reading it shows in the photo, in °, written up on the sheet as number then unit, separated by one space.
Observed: 160 °
